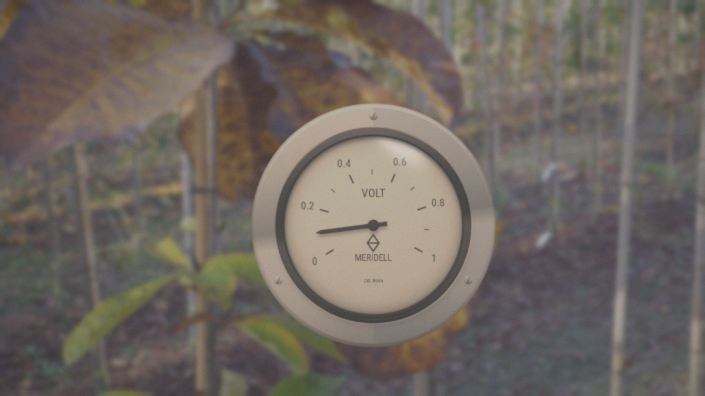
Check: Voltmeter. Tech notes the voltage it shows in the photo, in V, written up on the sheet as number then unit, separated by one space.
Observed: 0.1 V
